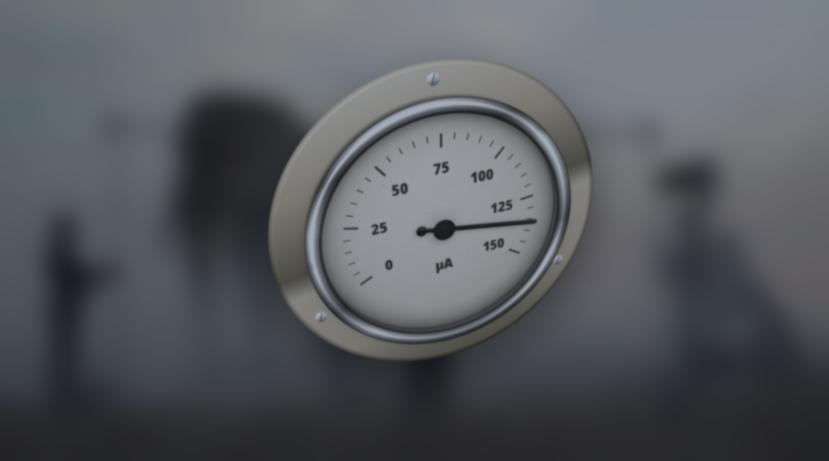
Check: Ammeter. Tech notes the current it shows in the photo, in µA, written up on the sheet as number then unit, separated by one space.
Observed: 135 µA
